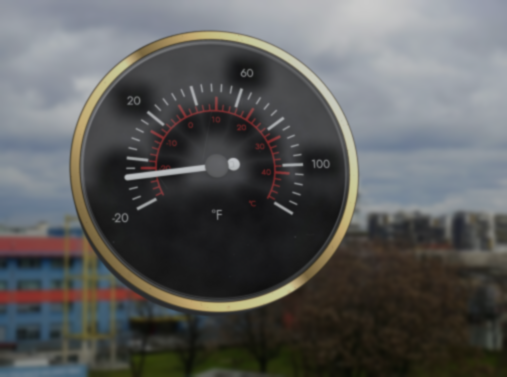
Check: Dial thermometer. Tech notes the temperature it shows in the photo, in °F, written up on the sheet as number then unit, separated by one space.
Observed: -8 °F
